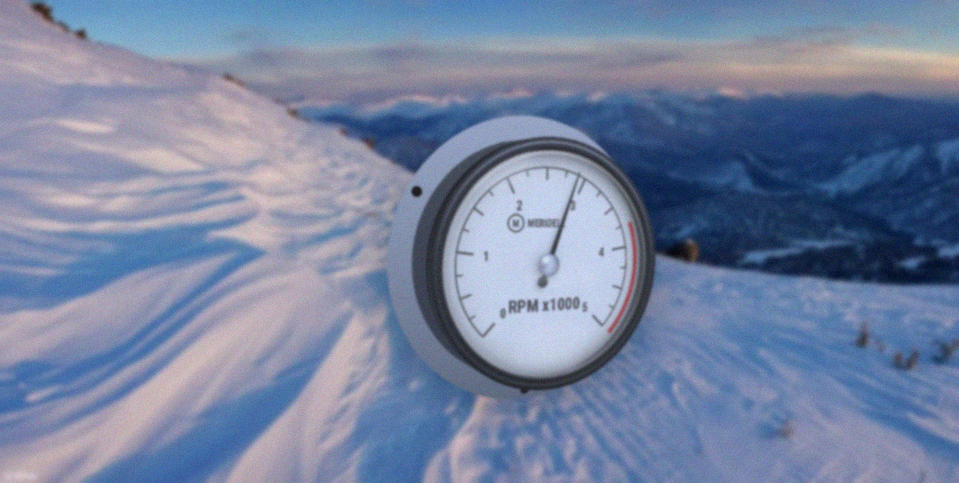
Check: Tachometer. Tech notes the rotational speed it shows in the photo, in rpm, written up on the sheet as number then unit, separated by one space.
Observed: 2875 rpm
